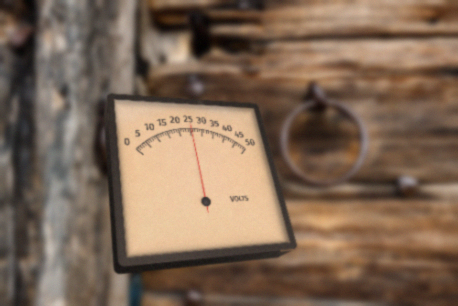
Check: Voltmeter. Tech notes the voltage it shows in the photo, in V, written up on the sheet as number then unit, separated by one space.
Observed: 25 V
